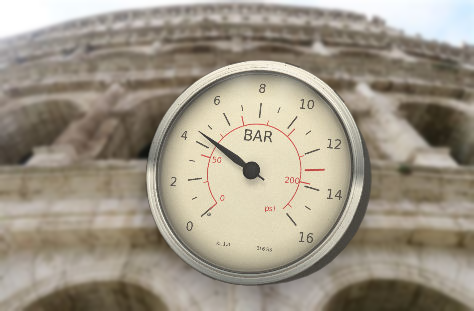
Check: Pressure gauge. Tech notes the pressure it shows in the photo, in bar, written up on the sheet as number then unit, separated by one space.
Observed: 4.5 bar
